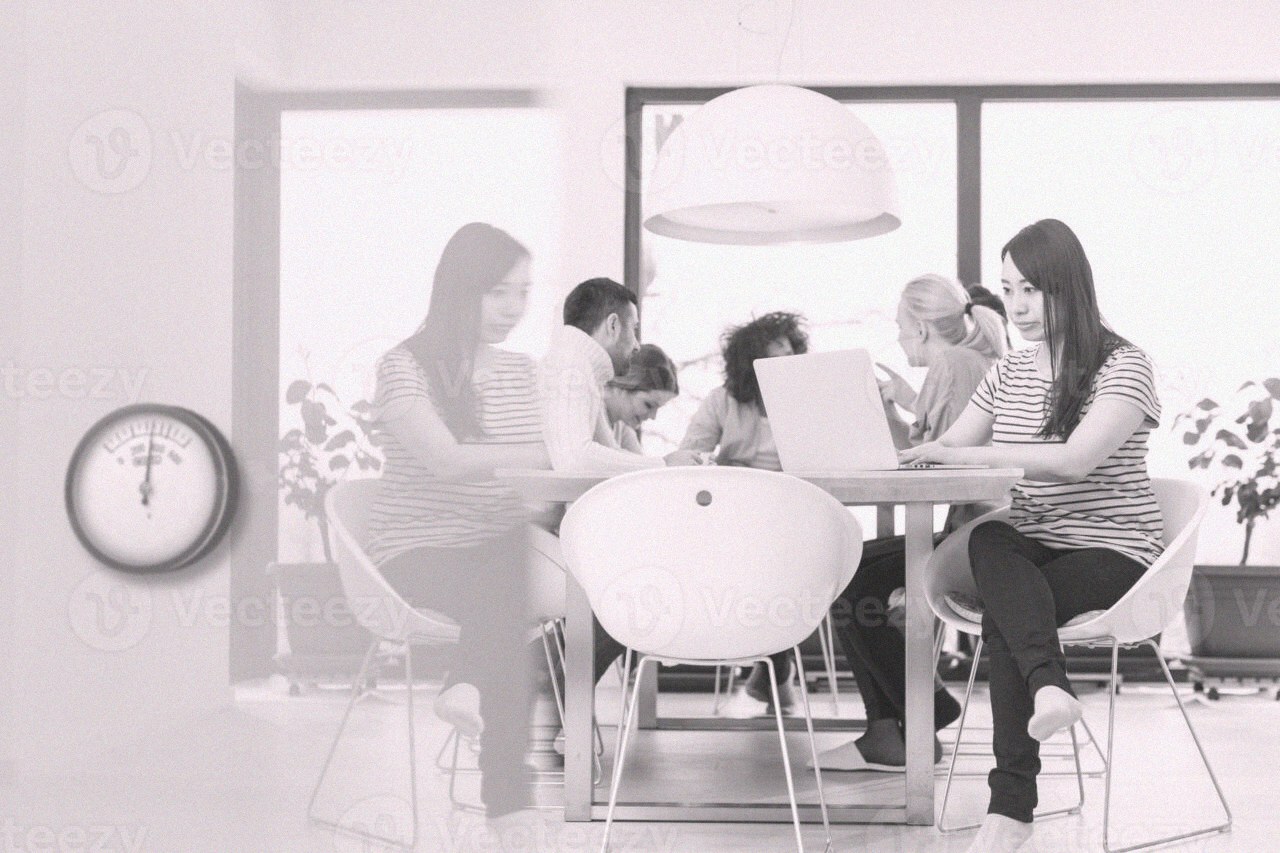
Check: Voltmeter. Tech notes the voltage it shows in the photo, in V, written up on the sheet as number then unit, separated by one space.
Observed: 350 V
